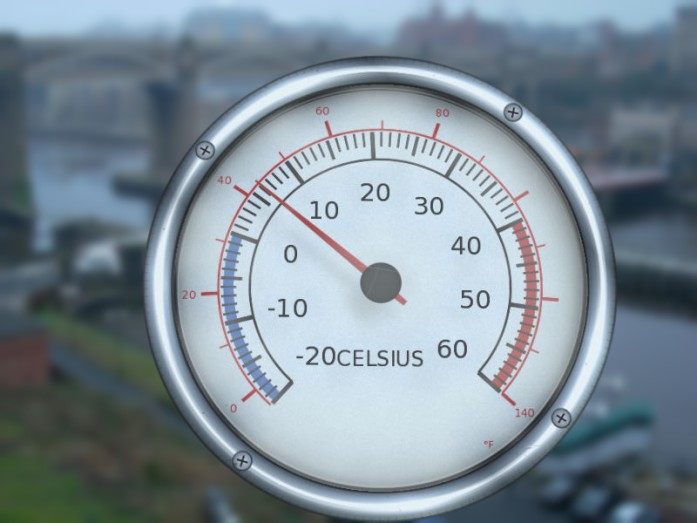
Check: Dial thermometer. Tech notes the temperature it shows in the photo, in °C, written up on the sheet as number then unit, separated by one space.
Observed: 6 °C
